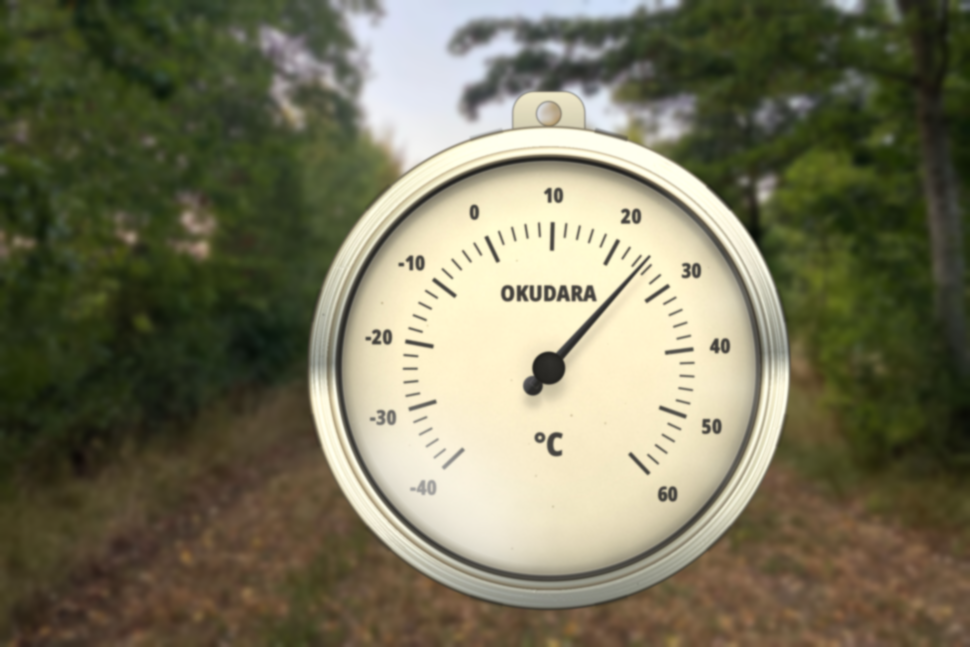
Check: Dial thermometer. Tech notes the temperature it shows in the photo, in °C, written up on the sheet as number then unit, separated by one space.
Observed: 25 °C
